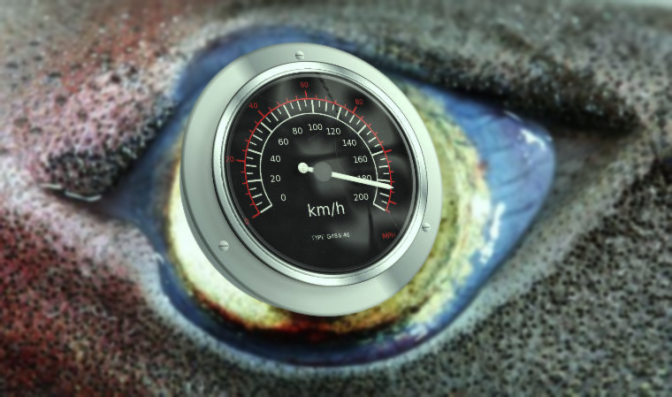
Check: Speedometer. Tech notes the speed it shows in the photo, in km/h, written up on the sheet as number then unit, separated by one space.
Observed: 185 km/h
